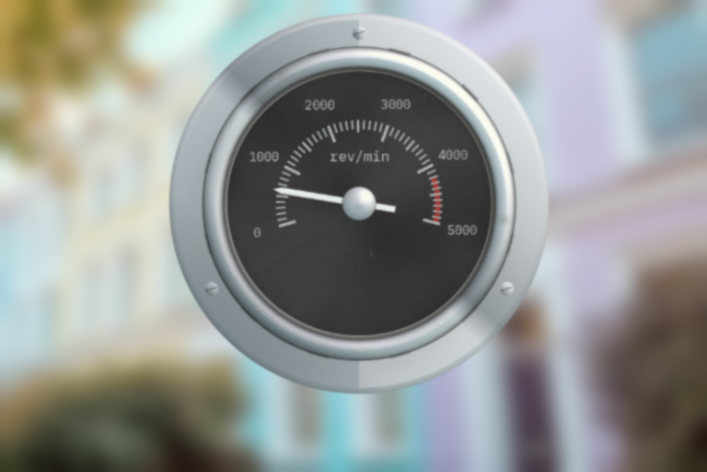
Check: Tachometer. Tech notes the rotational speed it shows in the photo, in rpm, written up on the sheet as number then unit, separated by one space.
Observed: 600 rpm
